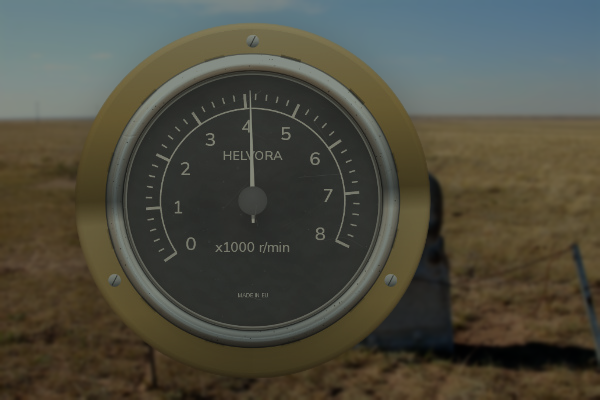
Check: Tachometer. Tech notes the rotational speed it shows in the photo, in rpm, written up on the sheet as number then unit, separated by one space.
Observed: 4100 rpm
